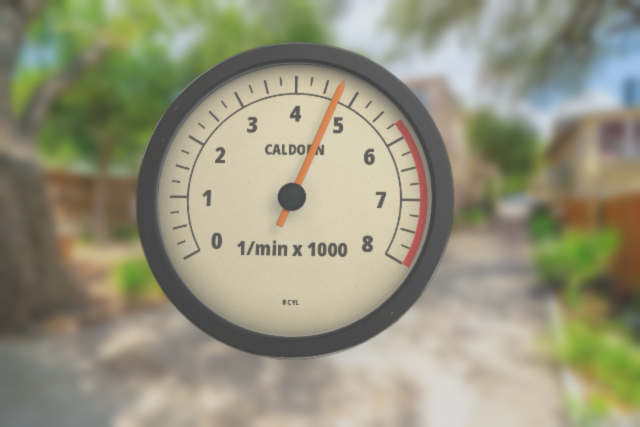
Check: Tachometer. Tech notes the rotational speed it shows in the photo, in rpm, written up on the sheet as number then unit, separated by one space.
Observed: 4750 rpm
